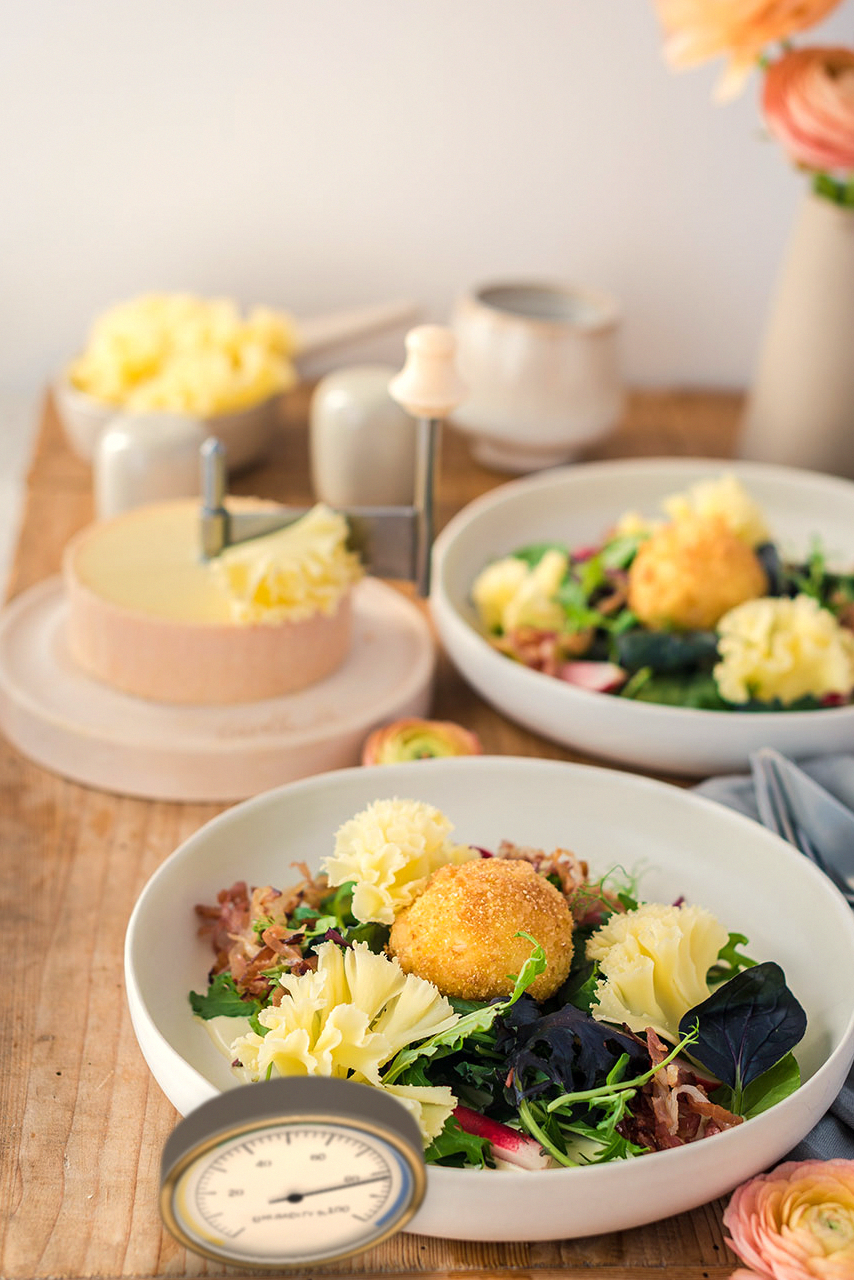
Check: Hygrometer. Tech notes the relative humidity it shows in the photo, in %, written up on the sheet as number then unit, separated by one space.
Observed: 80 %
